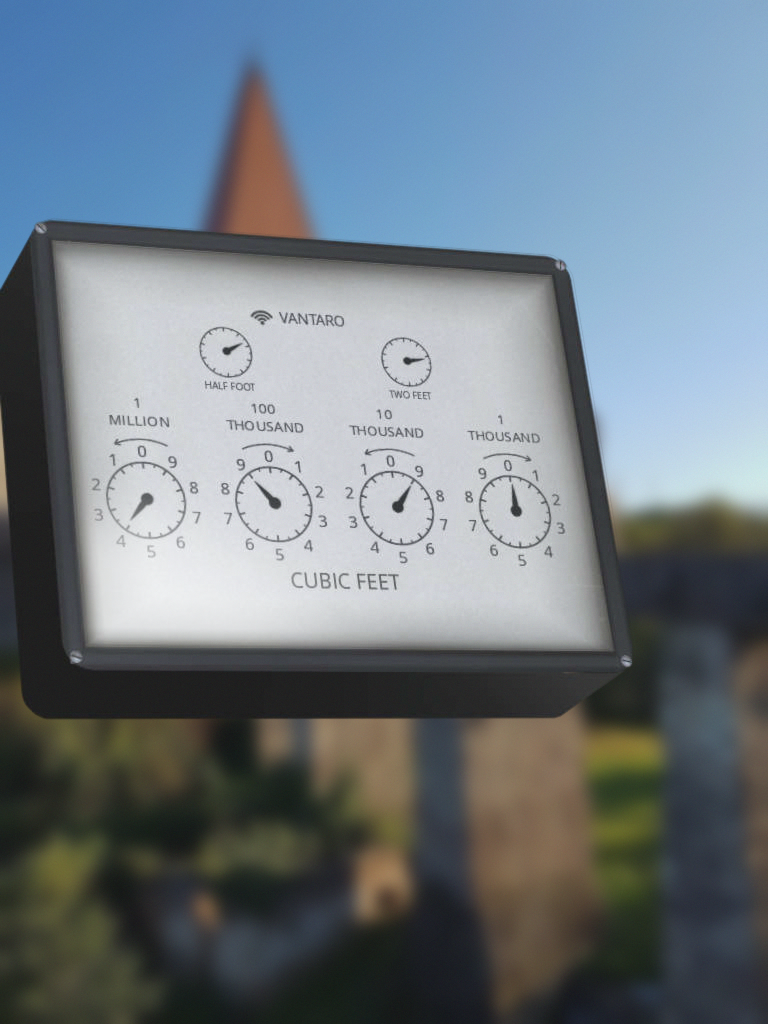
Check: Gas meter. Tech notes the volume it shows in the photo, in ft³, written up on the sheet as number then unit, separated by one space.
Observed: 389000 ft³
